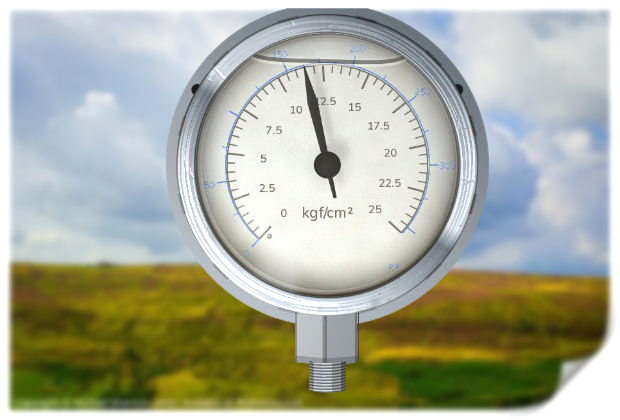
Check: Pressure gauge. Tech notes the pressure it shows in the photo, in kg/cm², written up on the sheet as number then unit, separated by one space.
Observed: 11.5 kg/cm²
